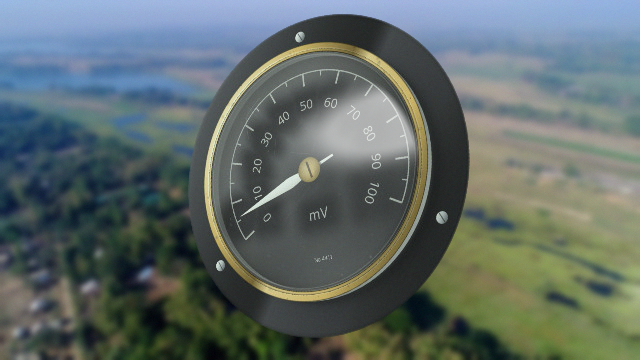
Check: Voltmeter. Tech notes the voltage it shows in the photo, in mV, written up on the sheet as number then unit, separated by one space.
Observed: 5 mV
